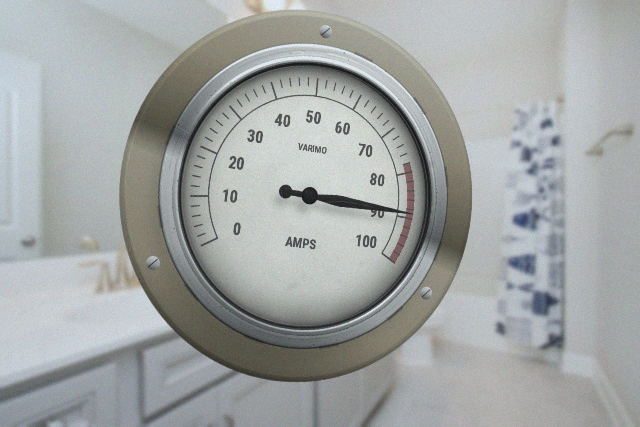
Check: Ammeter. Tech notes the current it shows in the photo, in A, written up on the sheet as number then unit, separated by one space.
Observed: 89 A
